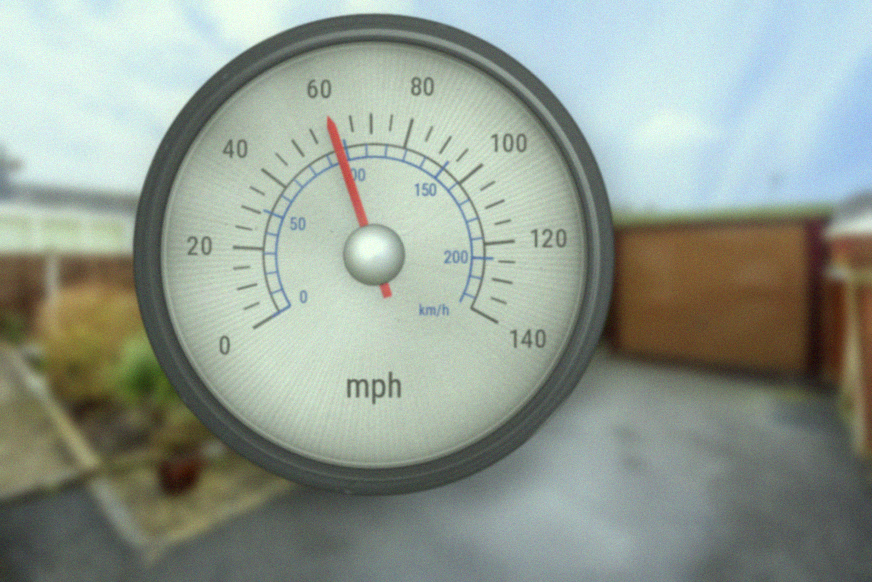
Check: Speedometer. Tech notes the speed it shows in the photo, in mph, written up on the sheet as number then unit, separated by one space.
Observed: 60 mph
